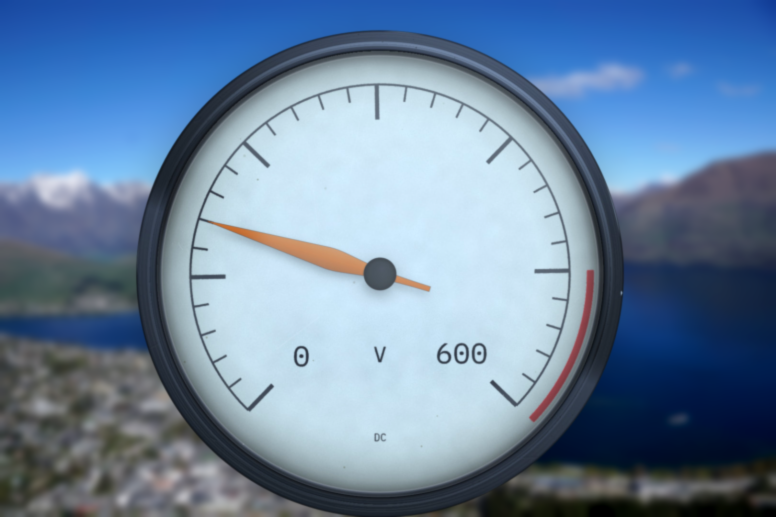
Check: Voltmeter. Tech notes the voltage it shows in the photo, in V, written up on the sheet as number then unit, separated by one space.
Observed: 140 V
